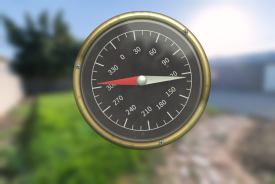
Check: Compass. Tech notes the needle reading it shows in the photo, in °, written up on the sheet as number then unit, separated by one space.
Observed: 305 °
